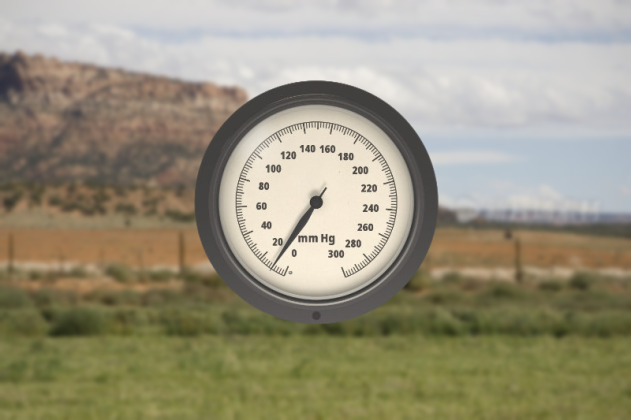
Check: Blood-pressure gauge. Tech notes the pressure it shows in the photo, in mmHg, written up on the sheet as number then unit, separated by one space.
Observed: 10 mmHg
